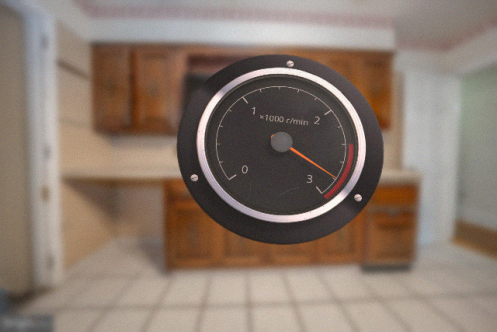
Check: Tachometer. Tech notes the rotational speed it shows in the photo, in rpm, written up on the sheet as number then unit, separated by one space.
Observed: 2800 rpm
